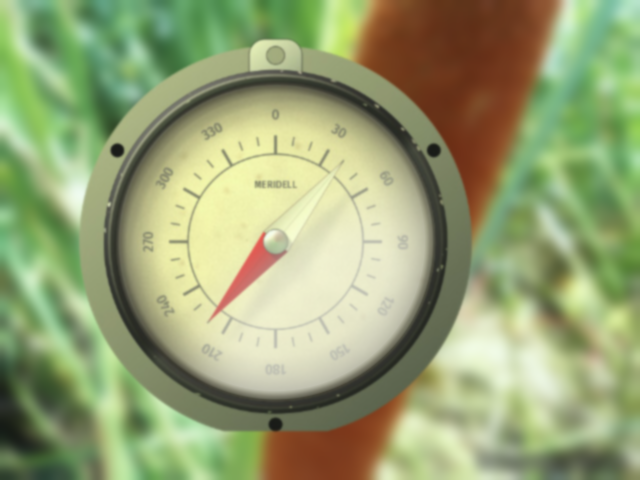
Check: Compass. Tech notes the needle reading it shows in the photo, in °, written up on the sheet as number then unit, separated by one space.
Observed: 220 °
